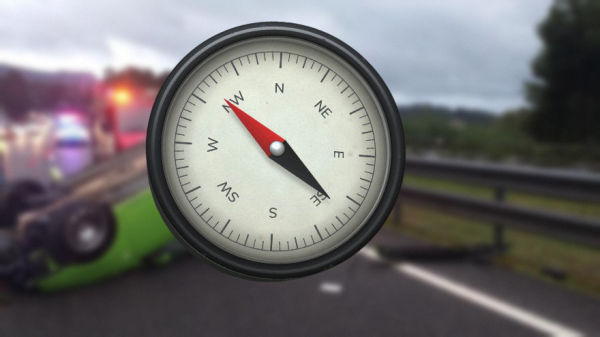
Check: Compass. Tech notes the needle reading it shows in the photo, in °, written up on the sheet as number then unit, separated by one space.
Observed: 310 °
